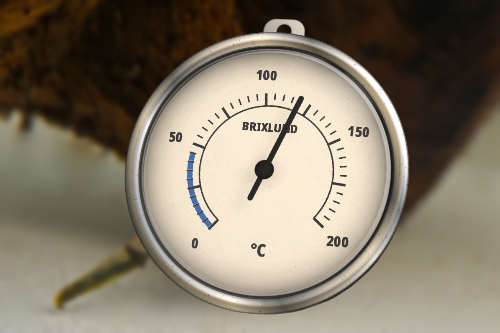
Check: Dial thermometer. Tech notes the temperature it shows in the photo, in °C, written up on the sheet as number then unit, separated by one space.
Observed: 120 °C
